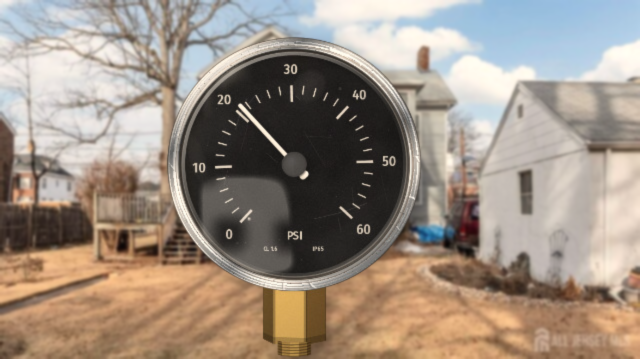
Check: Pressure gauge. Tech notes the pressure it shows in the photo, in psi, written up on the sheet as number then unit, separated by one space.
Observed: 21 psi
